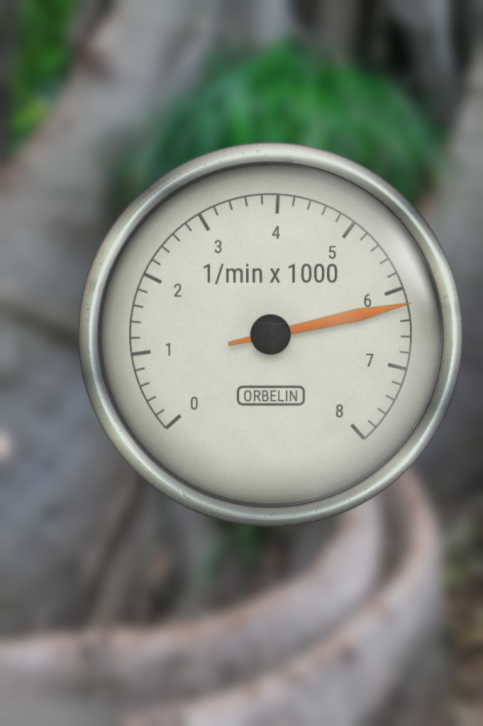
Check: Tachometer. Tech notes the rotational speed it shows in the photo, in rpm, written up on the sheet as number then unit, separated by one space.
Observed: 6200 rpm
